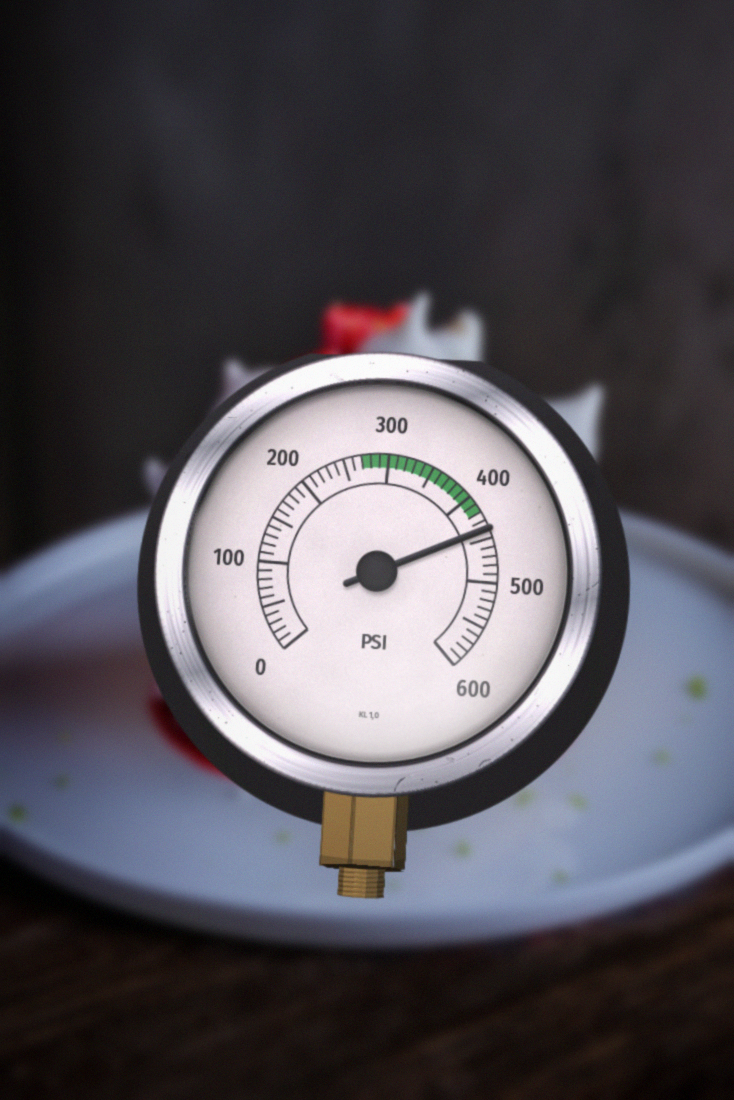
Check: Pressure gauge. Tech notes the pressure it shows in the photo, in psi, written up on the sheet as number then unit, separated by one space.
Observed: 440 psi
